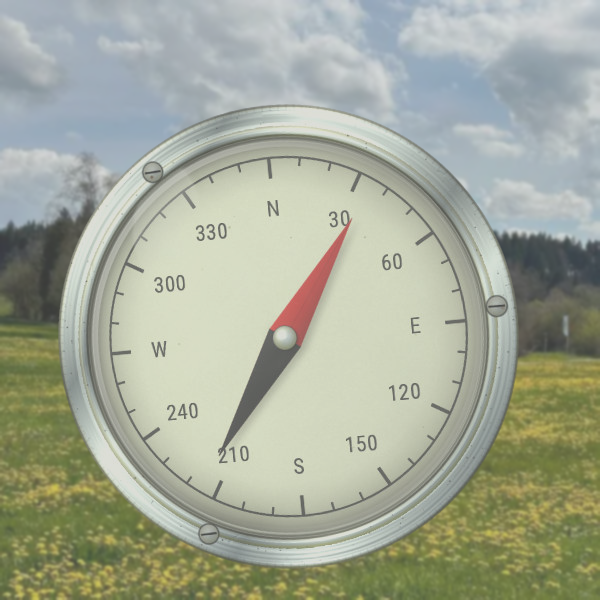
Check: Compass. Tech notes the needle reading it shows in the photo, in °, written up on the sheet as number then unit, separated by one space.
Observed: 35 °
